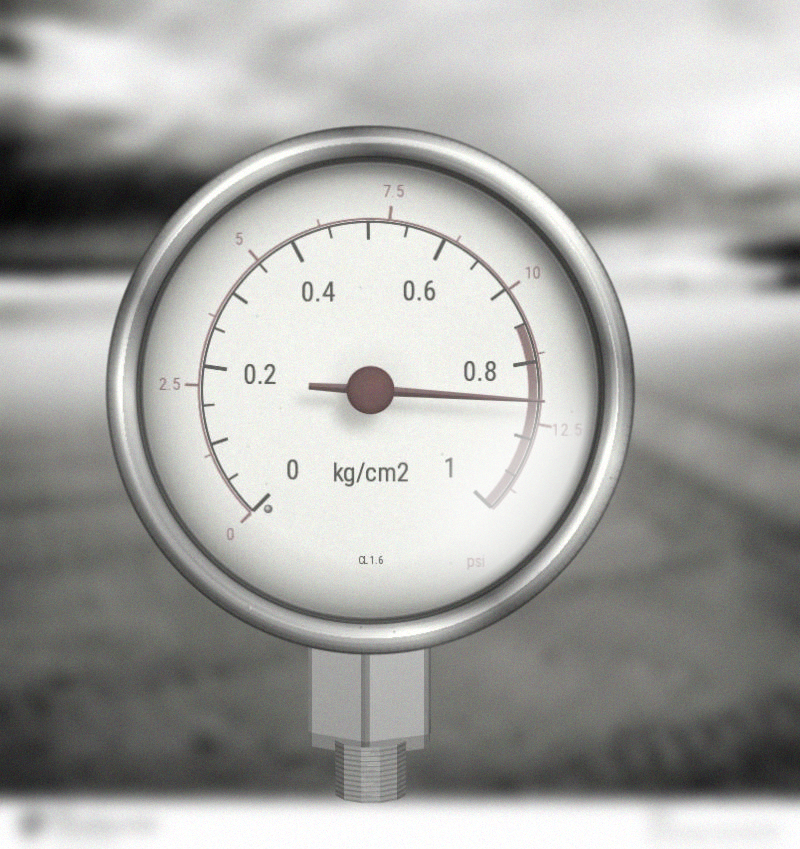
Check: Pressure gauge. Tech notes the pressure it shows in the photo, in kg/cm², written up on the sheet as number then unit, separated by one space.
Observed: 0.85 kg/cm²
